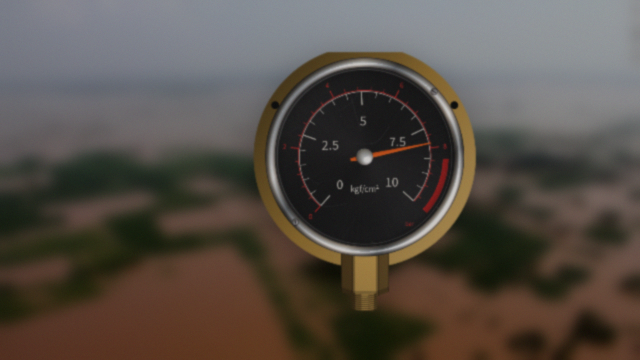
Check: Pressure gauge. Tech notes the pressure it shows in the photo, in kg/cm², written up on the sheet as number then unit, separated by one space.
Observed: 8 kg/cm²
